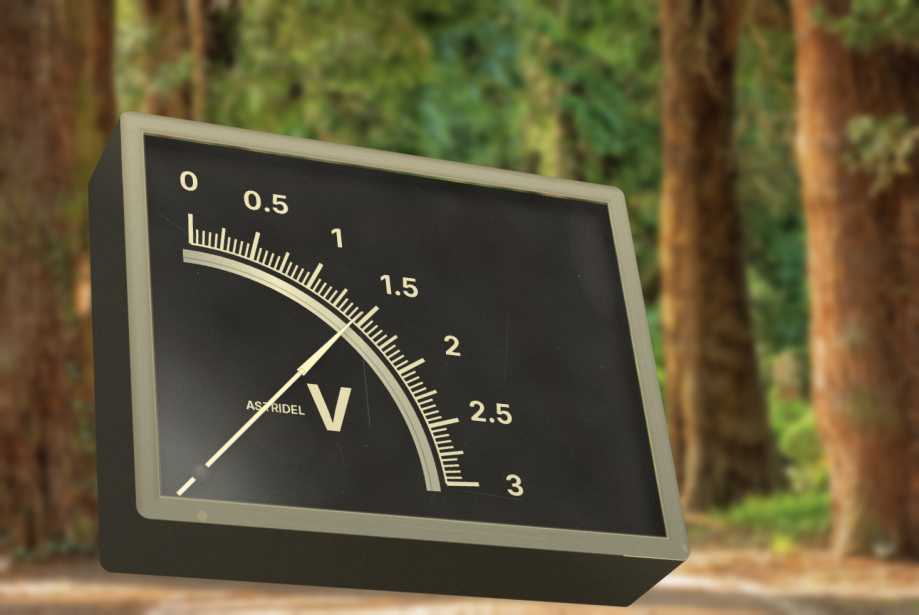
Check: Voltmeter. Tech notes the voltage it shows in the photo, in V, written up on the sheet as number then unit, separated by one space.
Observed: 1.45 V
